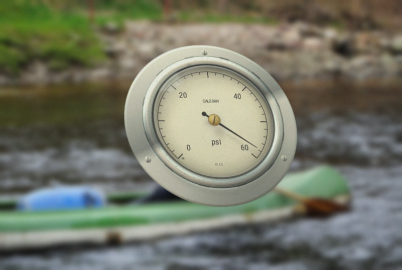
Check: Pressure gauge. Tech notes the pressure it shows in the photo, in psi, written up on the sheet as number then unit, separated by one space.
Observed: 58 psi
